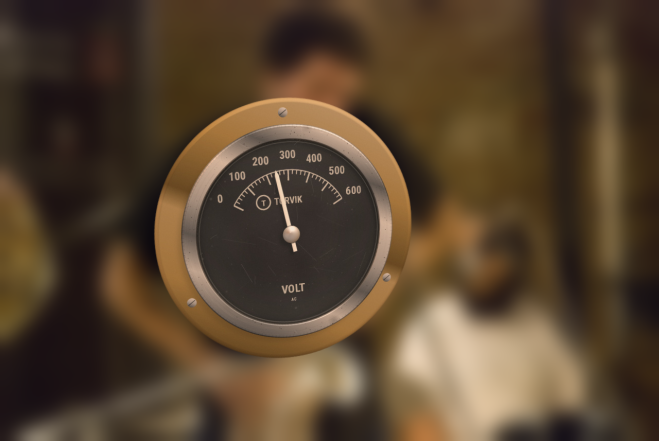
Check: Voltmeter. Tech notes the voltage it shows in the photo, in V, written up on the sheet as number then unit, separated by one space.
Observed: 240 V
